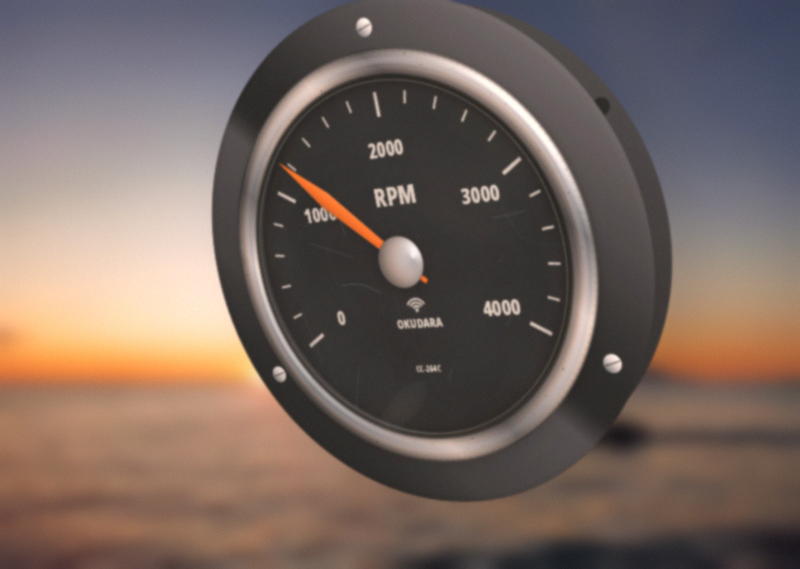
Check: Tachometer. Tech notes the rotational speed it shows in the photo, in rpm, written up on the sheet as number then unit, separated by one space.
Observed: 1200 rpm
